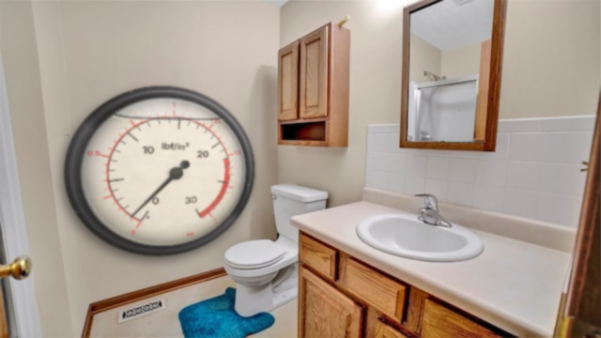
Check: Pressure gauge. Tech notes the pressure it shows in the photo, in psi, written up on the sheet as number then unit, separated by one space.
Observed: 1 psi
